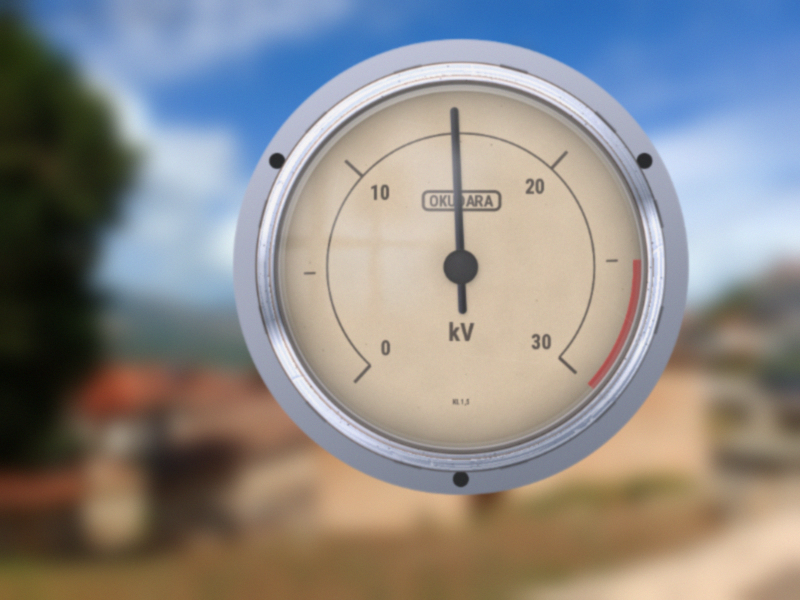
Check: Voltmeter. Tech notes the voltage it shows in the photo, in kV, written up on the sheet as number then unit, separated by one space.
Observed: 15 kV
